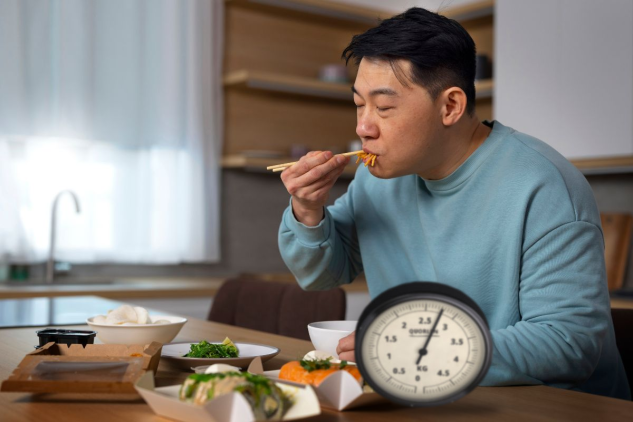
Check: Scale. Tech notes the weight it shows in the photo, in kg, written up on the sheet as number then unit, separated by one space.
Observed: 2.75 kg
